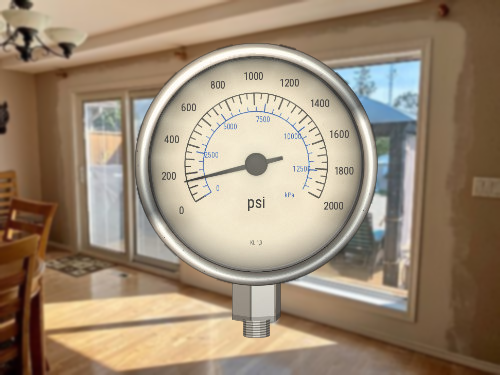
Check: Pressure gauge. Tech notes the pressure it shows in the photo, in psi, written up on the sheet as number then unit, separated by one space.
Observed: 150 psi
